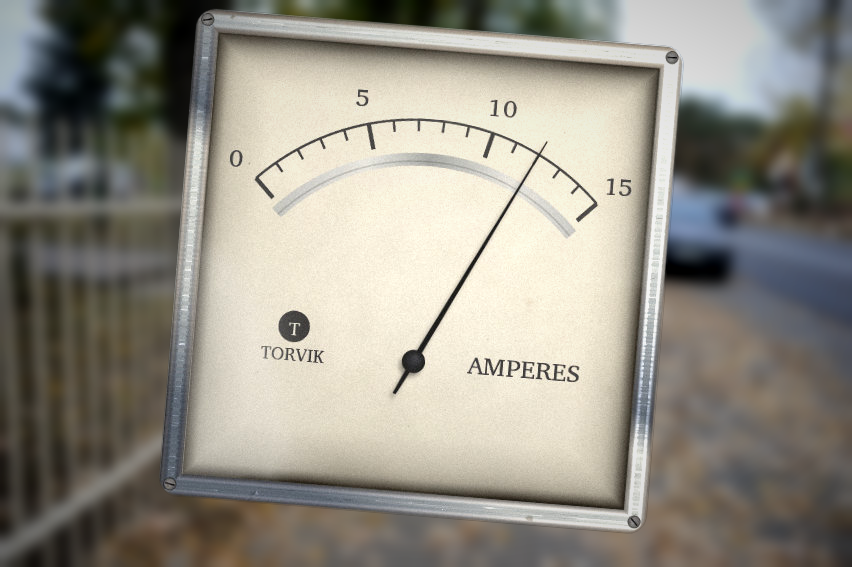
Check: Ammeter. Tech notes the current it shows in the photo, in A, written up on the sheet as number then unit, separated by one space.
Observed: 12 A
